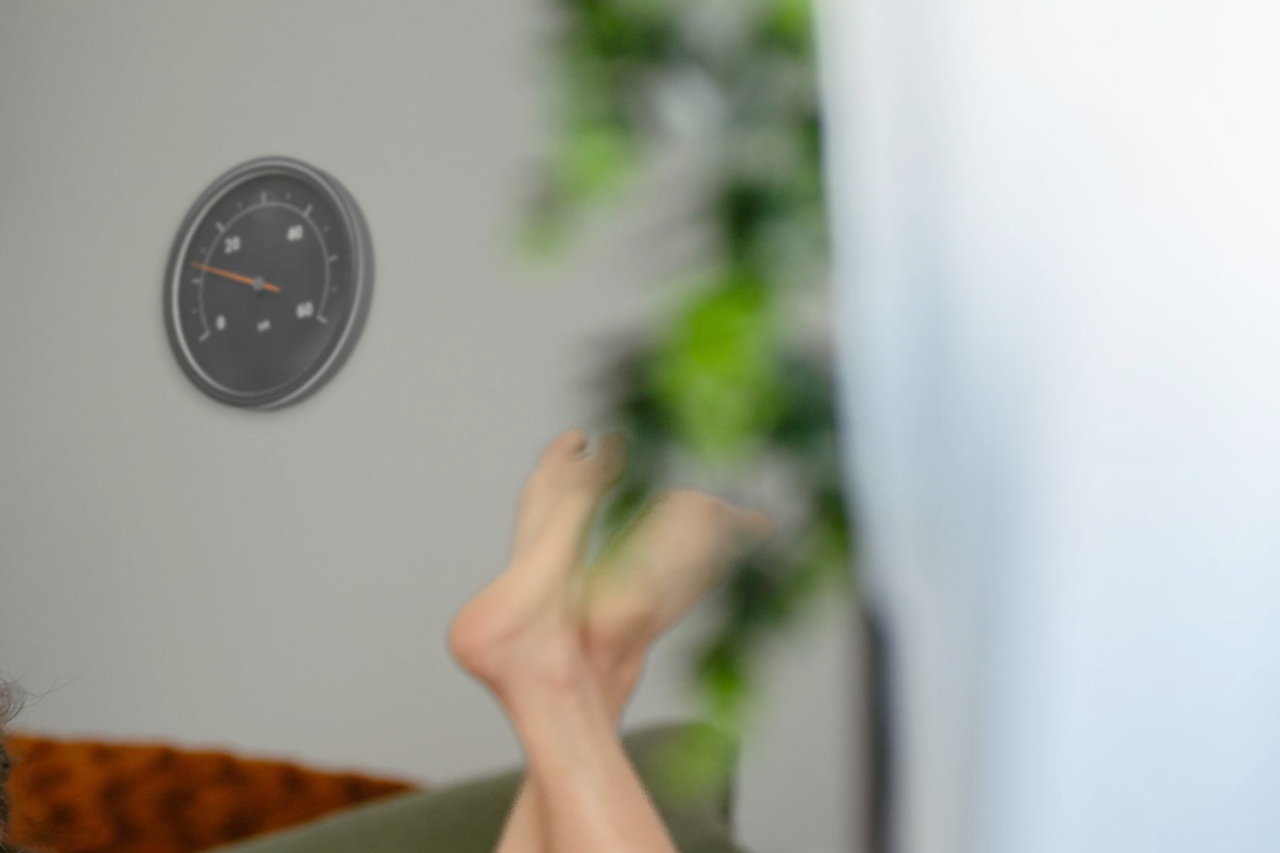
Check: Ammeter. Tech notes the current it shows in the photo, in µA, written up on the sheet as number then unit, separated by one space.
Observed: 12.5 µA
